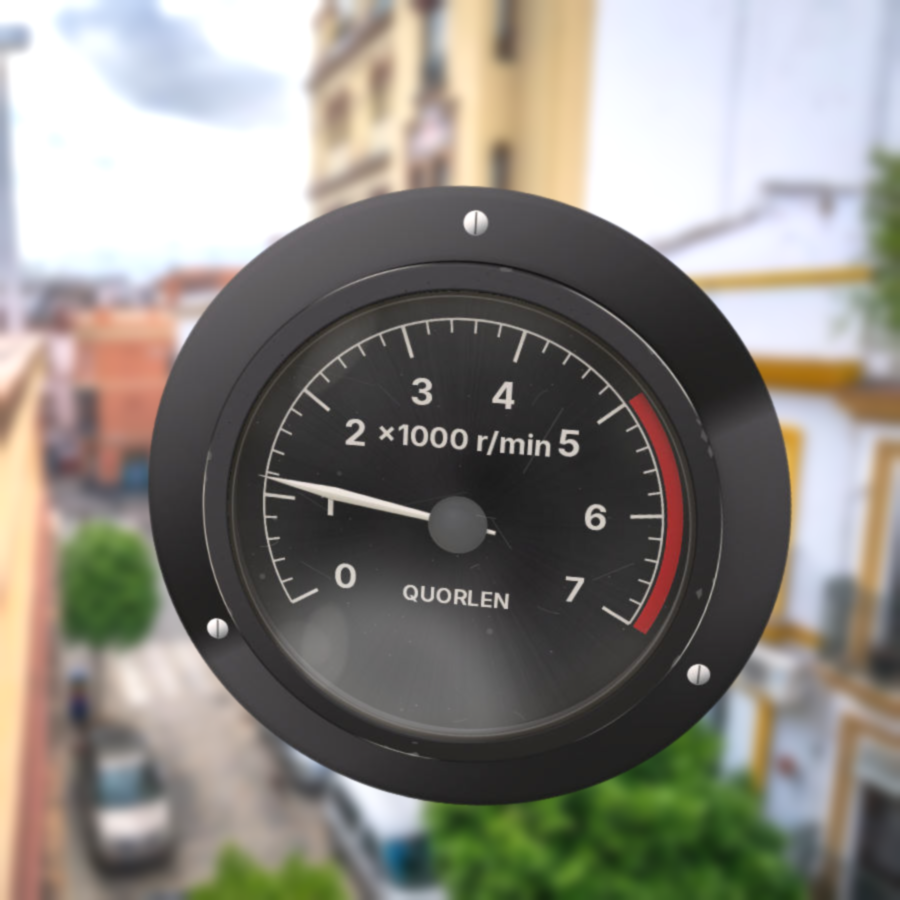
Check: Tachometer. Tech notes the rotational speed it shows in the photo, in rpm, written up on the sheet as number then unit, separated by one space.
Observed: 1200 rpm
